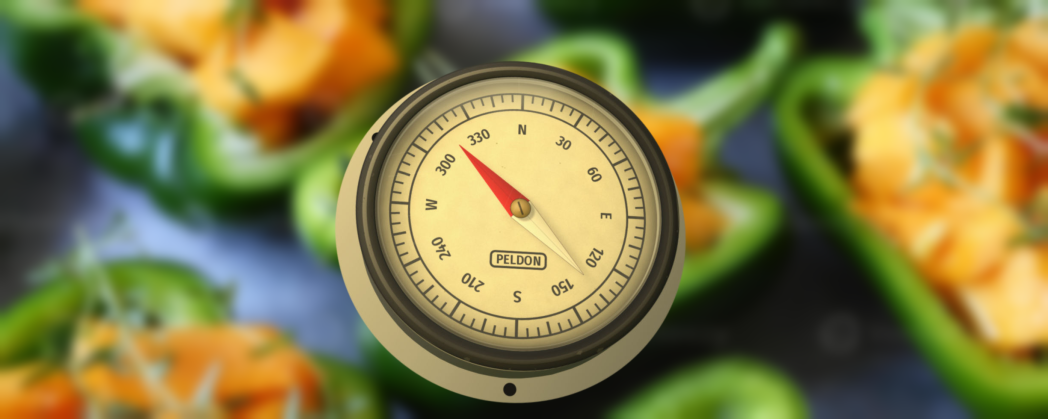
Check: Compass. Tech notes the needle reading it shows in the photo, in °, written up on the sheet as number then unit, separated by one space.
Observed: 315 °
